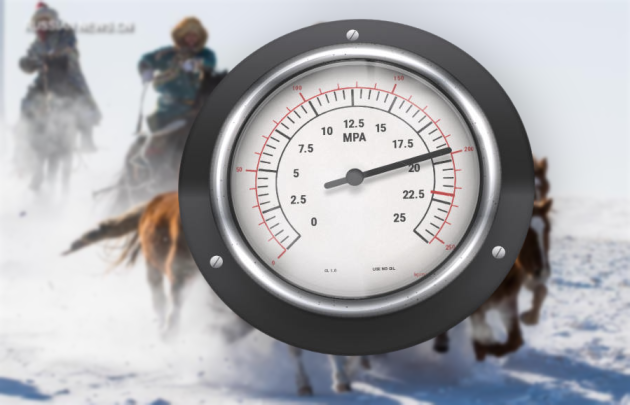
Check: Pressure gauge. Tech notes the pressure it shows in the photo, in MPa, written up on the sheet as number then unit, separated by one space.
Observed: 19.5 MPa
